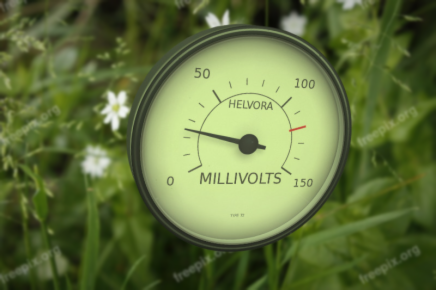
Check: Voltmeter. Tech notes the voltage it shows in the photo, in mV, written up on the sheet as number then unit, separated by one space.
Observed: 25 mV
